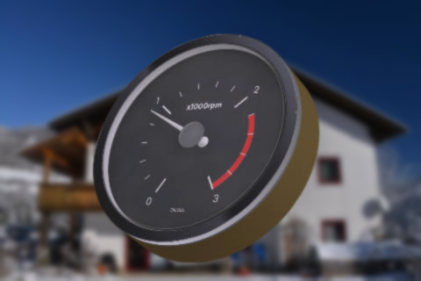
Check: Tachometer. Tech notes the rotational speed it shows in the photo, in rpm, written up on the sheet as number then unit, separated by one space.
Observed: 900 rpm
